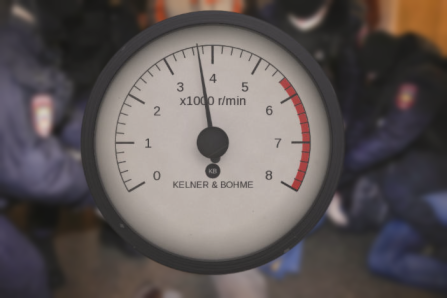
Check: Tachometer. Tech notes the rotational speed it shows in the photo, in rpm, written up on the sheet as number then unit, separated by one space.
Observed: 3700 rpm
